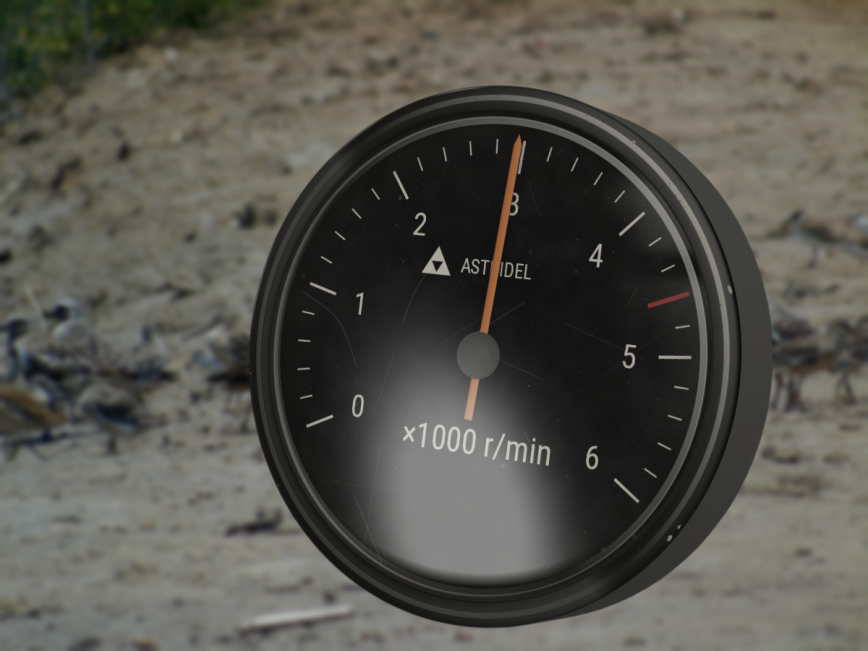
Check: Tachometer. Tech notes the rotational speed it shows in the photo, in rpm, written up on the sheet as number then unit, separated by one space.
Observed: 3000 rpm
